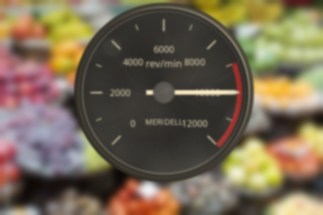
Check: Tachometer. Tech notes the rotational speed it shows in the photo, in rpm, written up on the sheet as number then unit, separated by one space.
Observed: 10000 rpm
